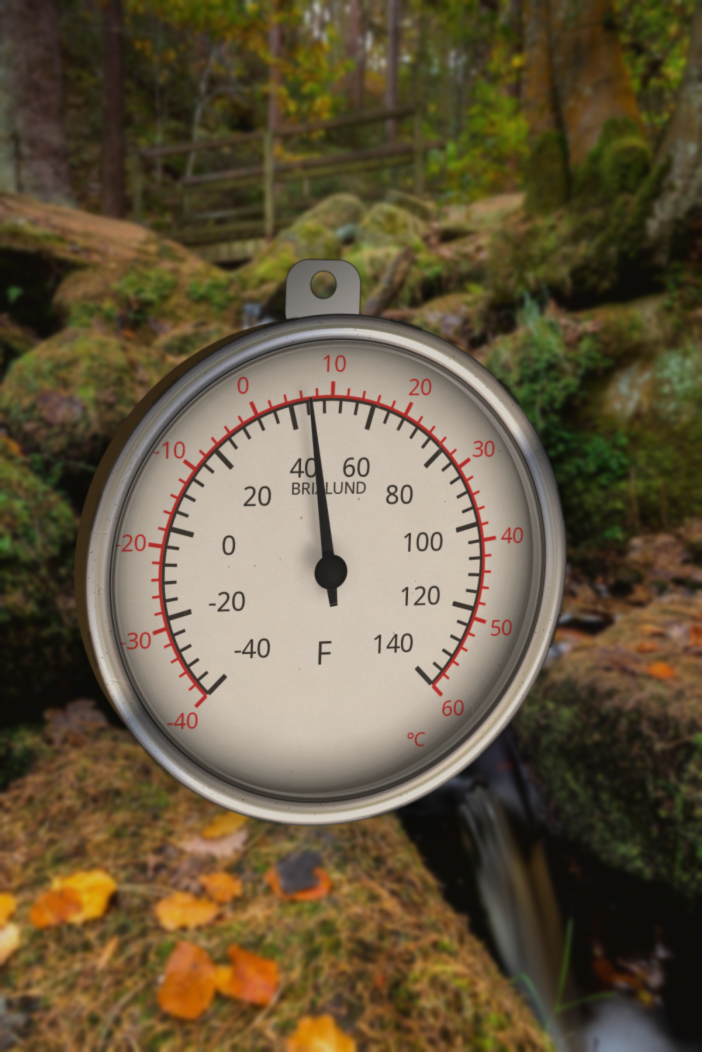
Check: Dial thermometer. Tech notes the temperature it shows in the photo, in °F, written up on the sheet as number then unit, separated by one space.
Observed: 44 °F
